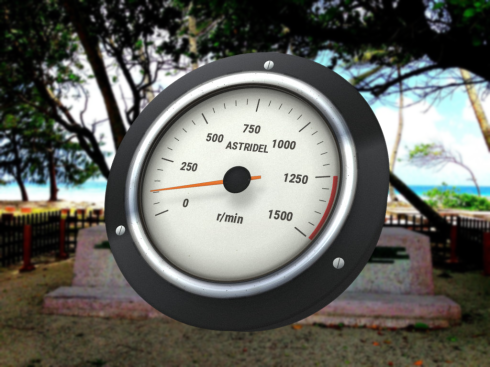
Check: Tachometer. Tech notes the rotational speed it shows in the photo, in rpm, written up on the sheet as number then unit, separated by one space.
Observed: 100 rpm
